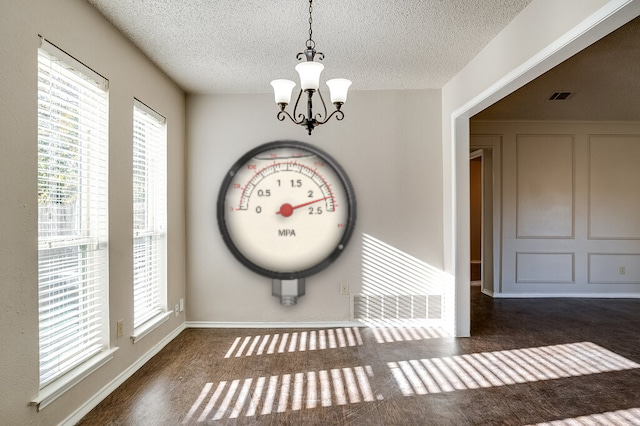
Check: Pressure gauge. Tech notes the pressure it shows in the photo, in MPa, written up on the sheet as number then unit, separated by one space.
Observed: 2.25 MPa
